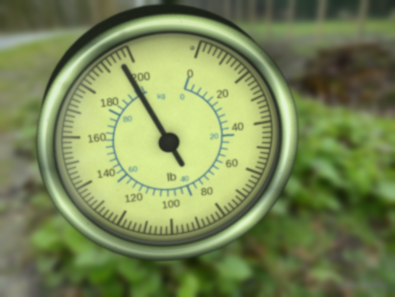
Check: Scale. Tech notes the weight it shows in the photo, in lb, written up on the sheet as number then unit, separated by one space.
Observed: 196 lb
